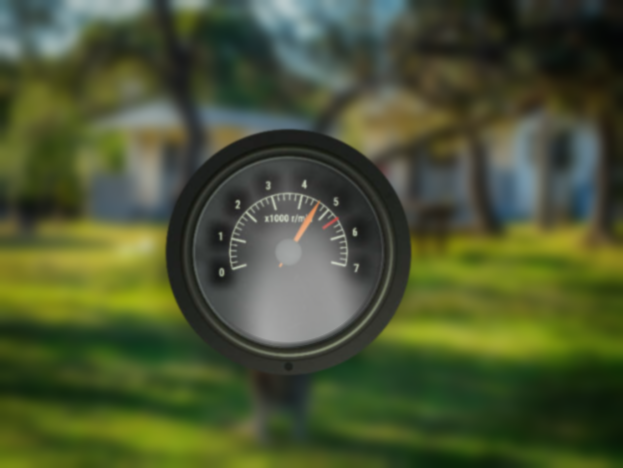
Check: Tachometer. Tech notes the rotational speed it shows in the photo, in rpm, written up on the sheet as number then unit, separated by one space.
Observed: 4600 rpm
